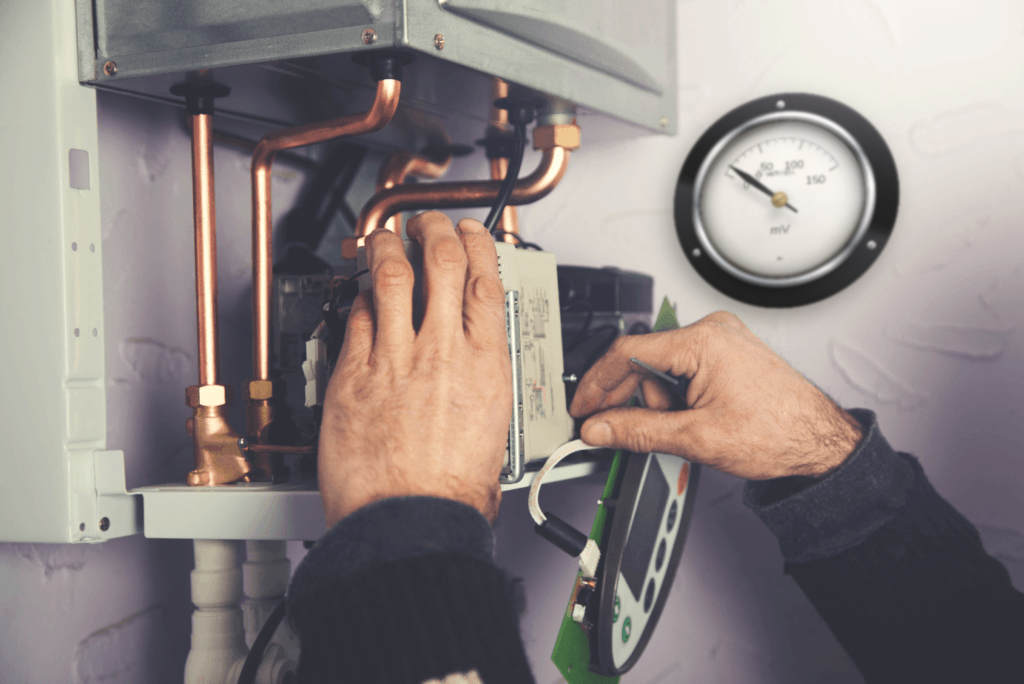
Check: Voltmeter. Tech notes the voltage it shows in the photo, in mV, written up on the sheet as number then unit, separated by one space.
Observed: 10 mV
